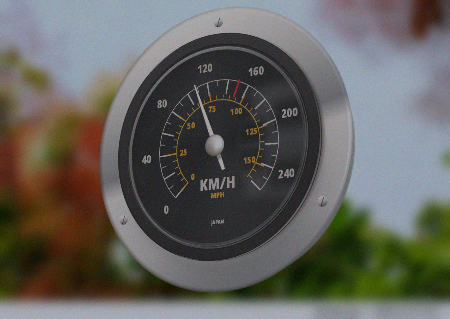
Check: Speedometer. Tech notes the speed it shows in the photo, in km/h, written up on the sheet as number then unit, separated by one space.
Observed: 110 km/h
